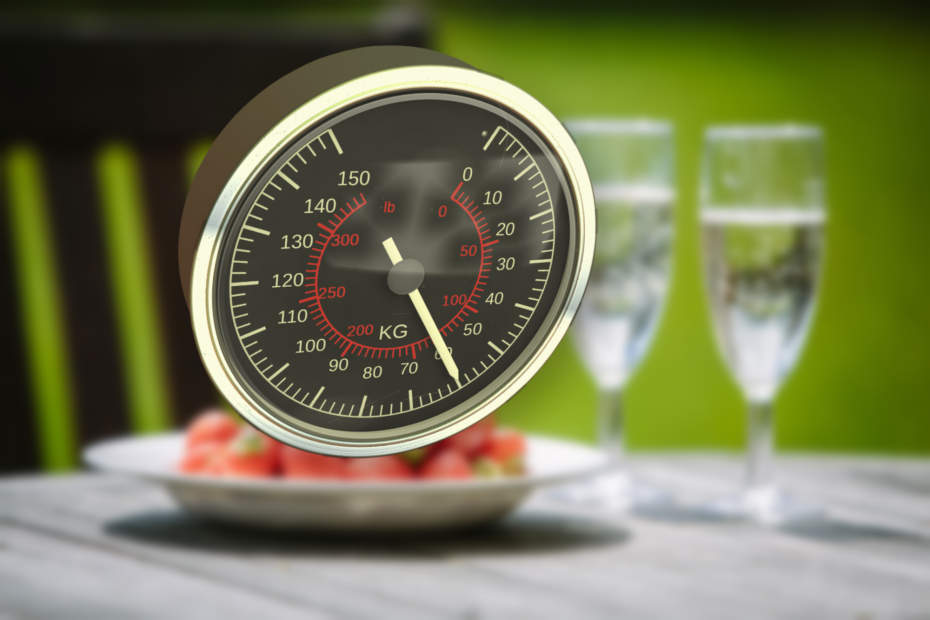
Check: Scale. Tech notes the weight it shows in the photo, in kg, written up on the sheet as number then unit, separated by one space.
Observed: 60 kg
